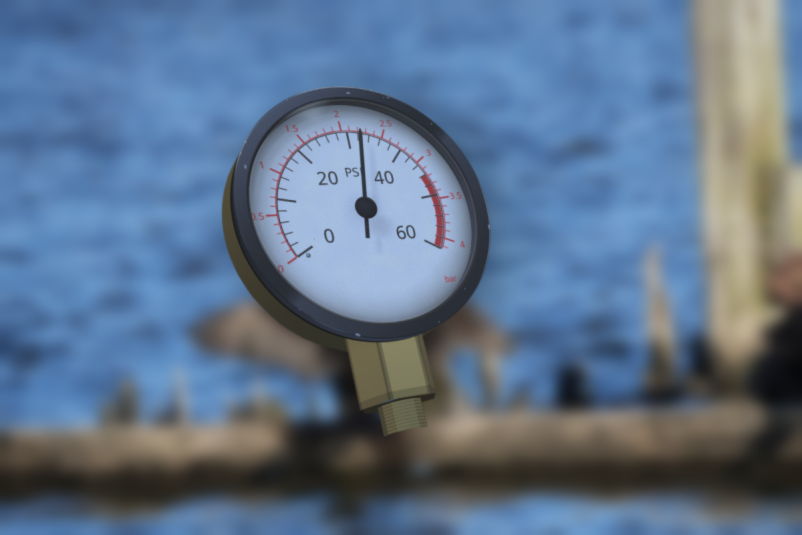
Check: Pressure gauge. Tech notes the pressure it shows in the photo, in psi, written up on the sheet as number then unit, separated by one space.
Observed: 32 psi
